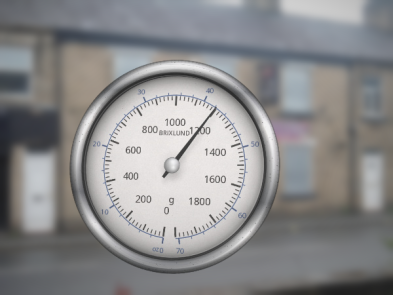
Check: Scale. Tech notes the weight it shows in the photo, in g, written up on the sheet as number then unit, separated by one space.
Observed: 1200 g
